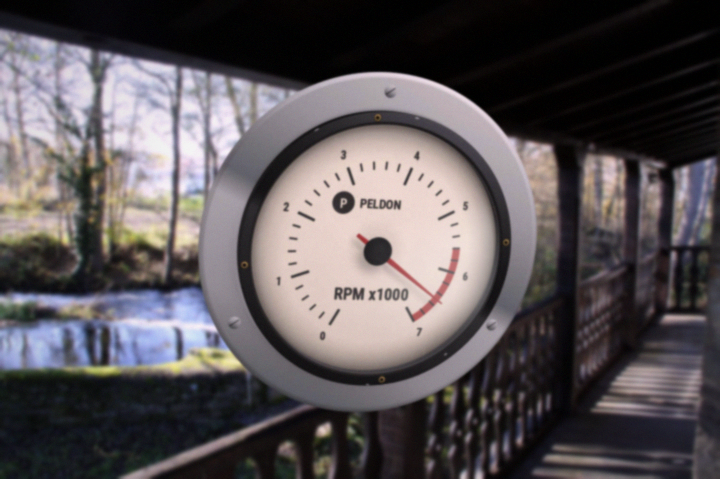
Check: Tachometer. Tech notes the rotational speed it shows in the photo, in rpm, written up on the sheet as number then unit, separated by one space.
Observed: 6500 rpm
